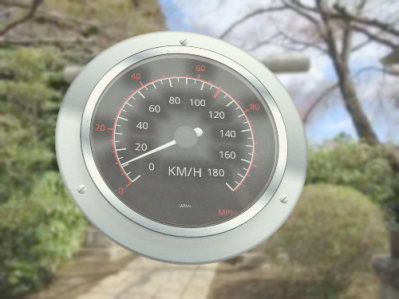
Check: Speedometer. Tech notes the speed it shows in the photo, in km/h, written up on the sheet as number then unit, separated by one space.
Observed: 10 km/h
